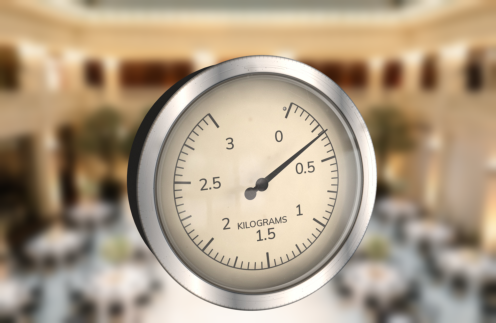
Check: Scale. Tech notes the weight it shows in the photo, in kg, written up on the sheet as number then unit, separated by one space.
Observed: 0.3 kg
